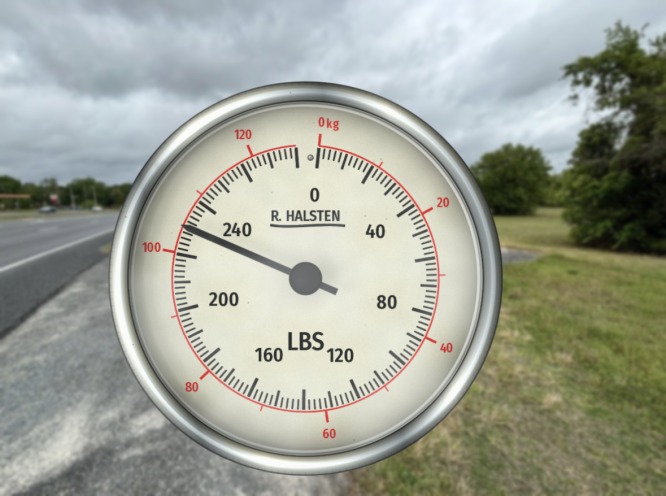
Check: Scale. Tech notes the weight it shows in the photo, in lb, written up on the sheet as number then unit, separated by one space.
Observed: 230 lb
